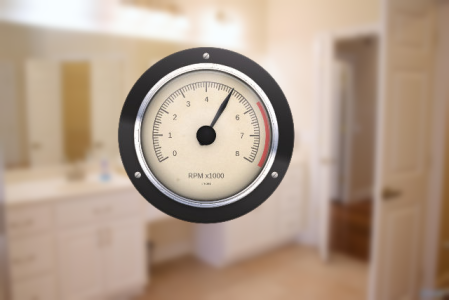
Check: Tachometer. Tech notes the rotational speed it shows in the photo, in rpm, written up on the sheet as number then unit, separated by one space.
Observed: 5000 rpm
